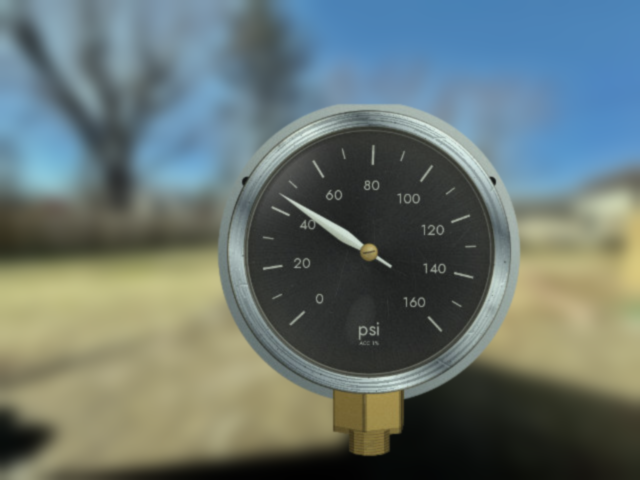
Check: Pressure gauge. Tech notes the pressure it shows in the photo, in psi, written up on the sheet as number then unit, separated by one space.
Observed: 45 psi
